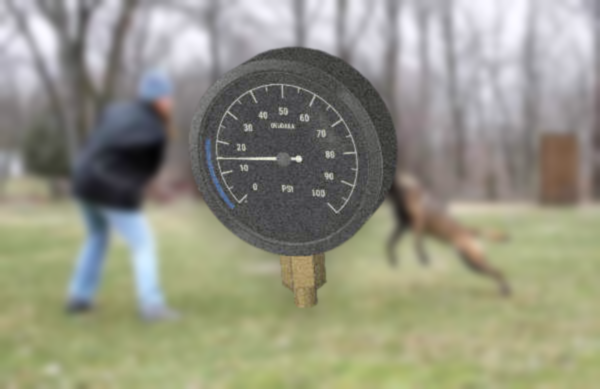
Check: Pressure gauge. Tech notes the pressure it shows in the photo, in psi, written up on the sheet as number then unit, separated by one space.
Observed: 15 psi
